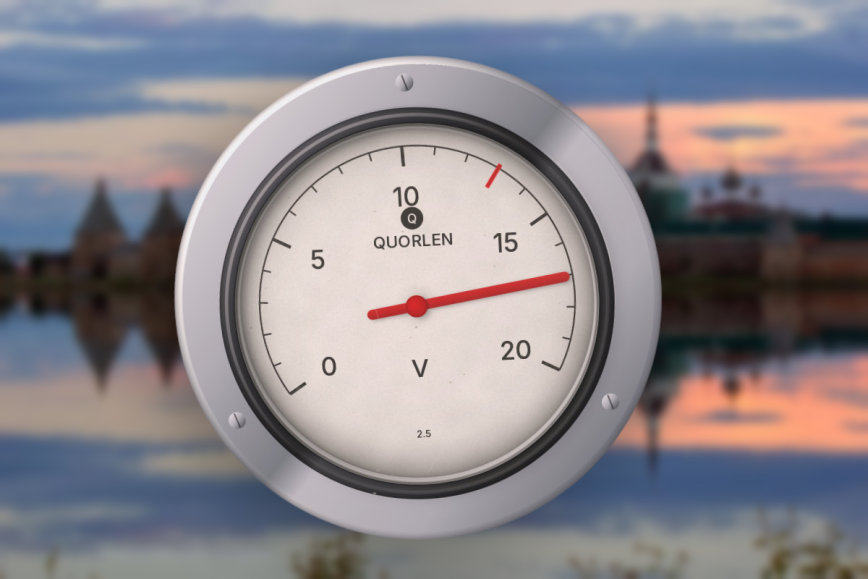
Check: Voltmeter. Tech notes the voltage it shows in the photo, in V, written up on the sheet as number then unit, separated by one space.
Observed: 17 V
